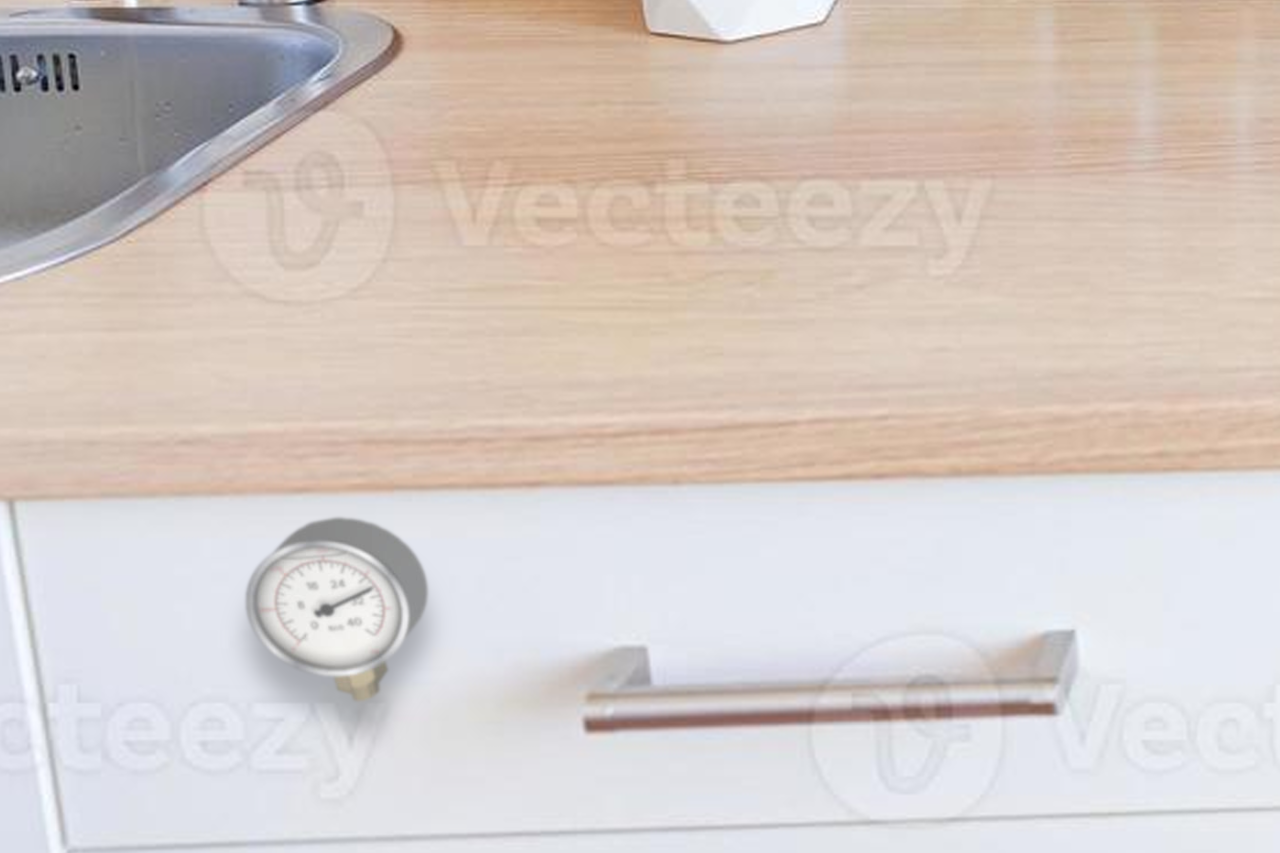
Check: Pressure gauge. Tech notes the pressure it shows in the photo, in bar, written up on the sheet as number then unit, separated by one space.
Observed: 30 bar
